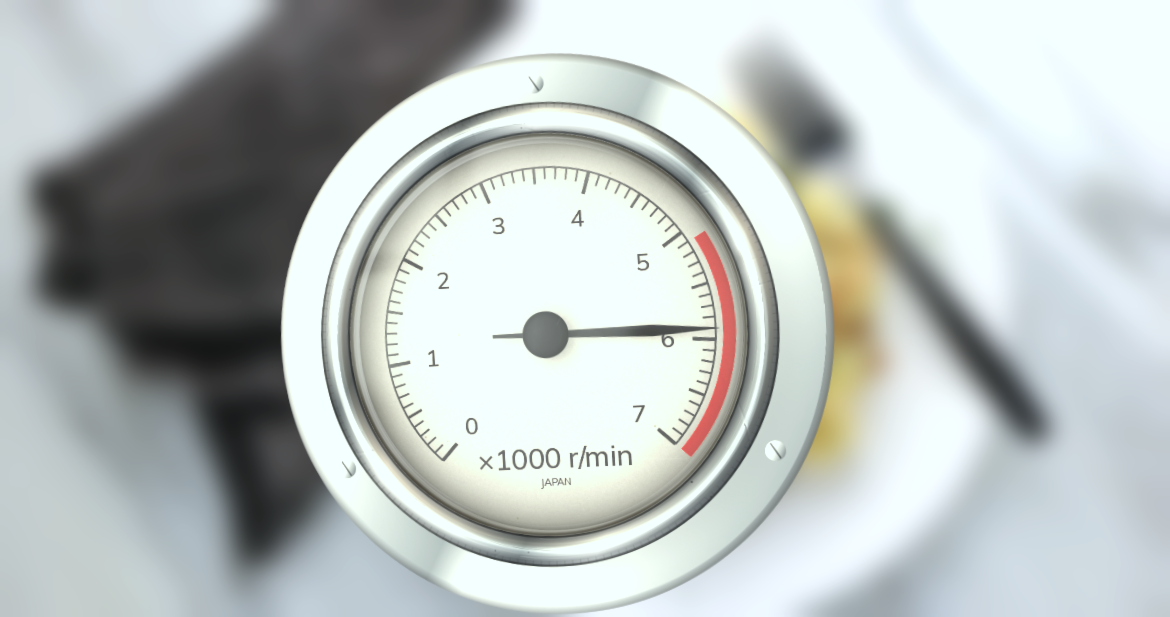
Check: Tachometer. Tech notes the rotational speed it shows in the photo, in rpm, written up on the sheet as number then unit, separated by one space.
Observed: 5900 rpm
